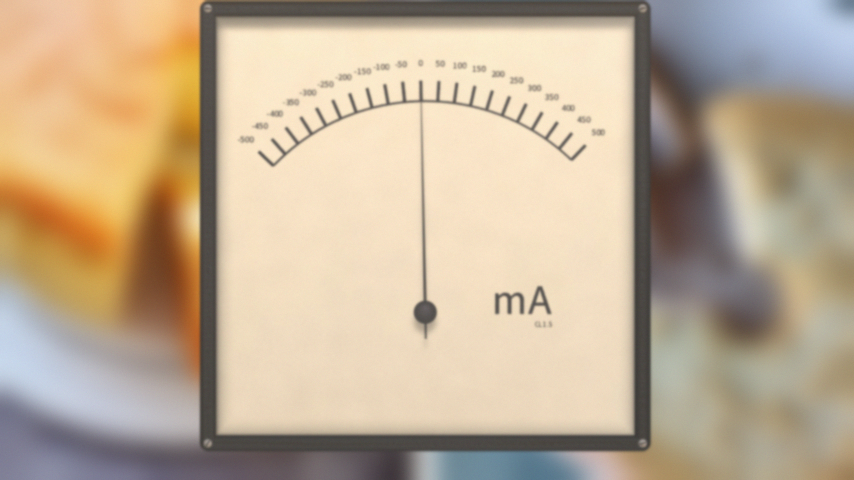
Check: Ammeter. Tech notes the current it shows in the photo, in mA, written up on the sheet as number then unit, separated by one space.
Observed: 0 mA
